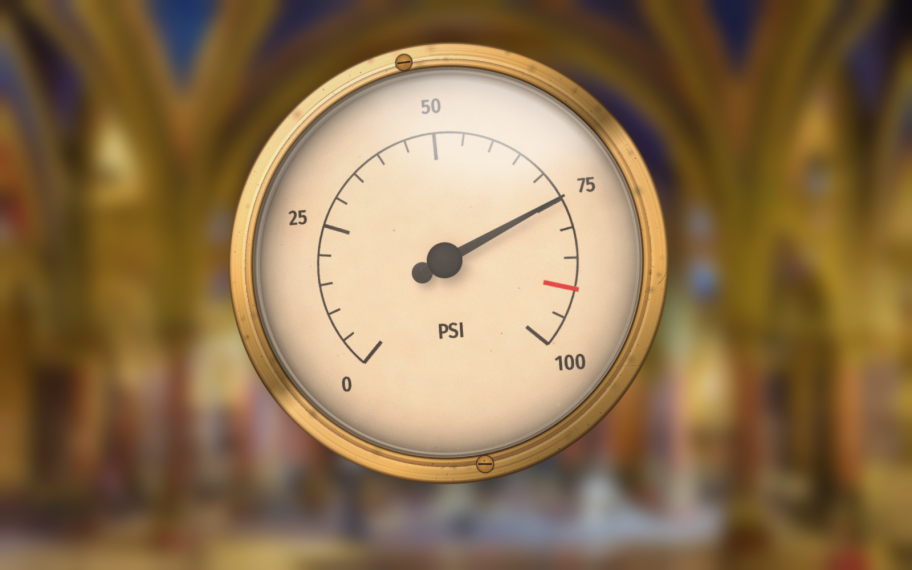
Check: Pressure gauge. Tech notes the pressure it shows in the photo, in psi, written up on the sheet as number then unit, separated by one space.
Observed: 75 psi
